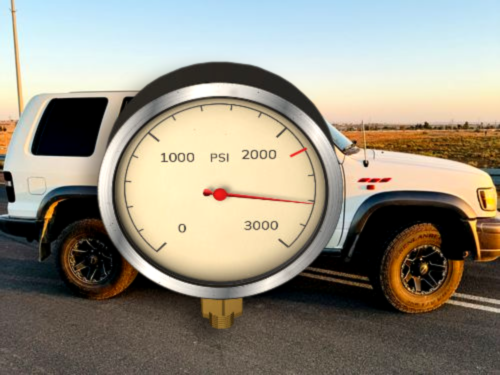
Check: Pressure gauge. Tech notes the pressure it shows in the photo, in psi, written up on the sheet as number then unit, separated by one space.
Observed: 2600 psi
